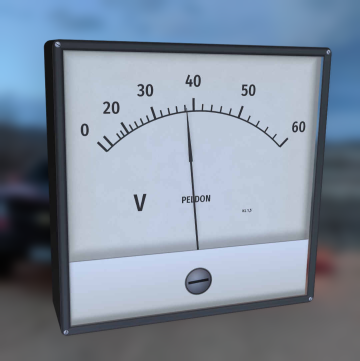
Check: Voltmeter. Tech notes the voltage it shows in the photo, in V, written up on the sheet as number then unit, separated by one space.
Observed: 38 V
